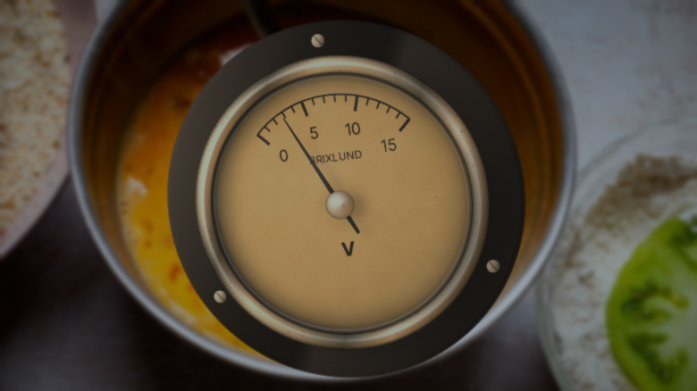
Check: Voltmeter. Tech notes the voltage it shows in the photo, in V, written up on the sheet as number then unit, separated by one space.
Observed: 3 V
